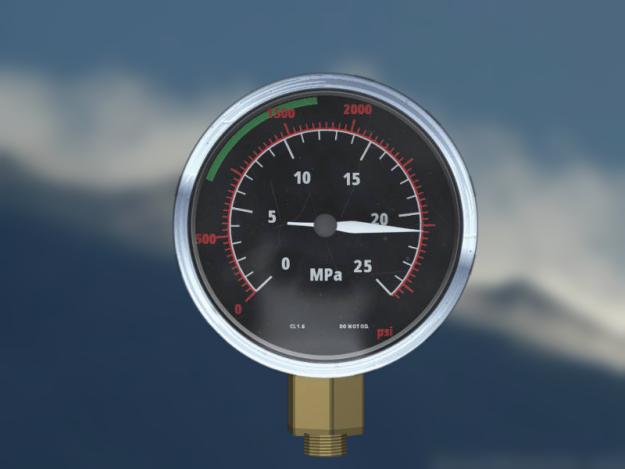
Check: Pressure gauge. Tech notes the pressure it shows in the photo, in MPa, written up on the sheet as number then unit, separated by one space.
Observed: 21 MPa
